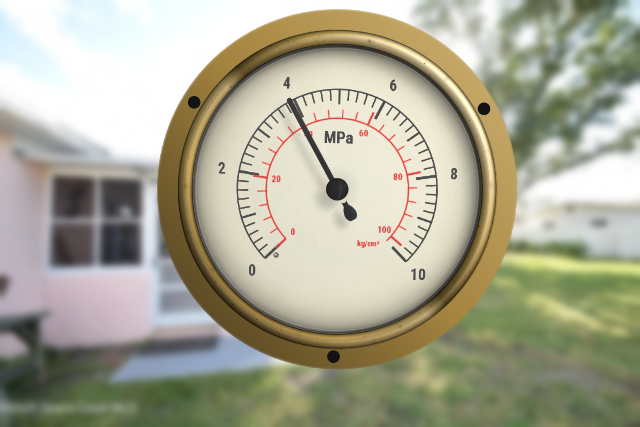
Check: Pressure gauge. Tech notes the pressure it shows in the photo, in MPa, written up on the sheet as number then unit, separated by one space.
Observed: 3.9 MPa
